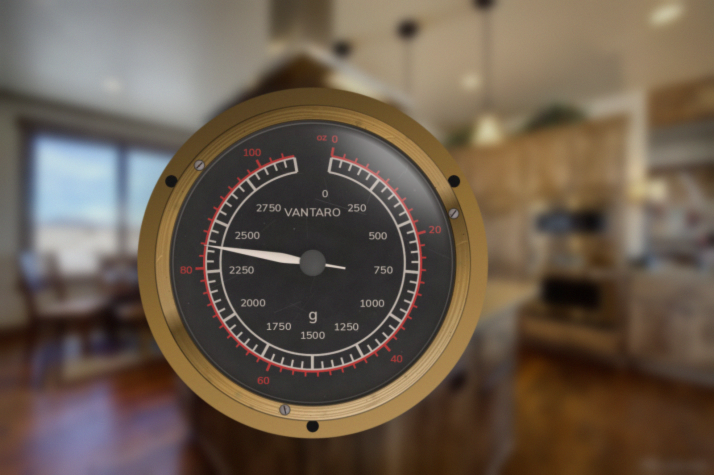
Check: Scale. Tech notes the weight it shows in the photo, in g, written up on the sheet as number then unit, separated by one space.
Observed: 2375 g
